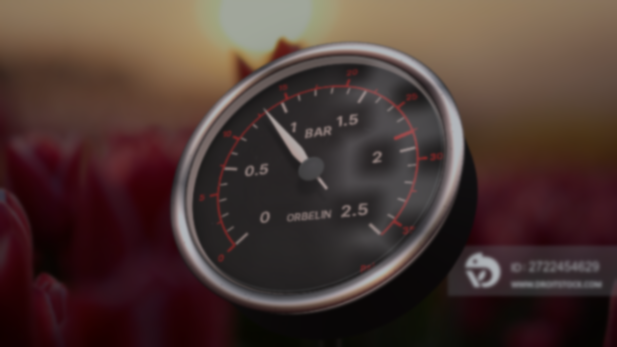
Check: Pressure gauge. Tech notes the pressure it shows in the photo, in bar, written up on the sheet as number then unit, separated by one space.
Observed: 0.9 bar
